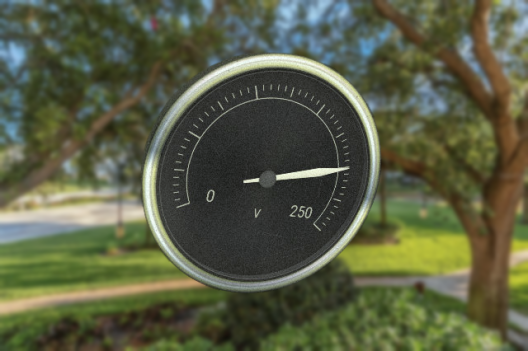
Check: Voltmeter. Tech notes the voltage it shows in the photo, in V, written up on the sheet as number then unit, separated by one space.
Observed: 200 V
